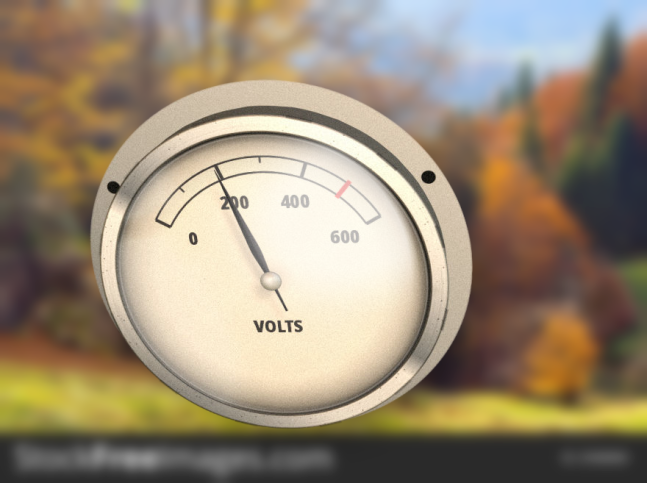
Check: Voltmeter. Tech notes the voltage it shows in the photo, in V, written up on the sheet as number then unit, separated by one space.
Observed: 200 V
